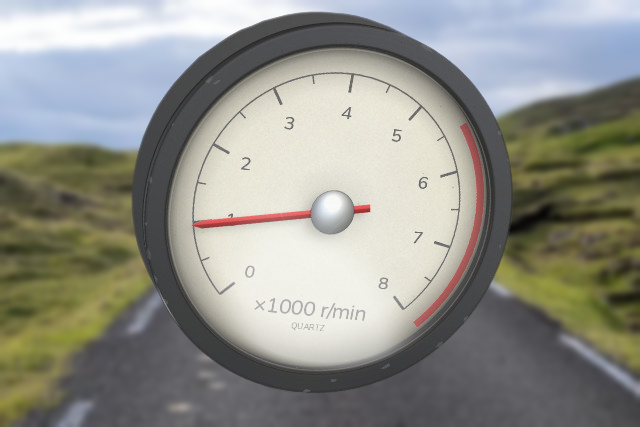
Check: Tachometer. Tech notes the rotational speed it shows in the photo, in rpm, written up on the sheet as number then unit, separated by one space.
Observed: 1000 rpm
